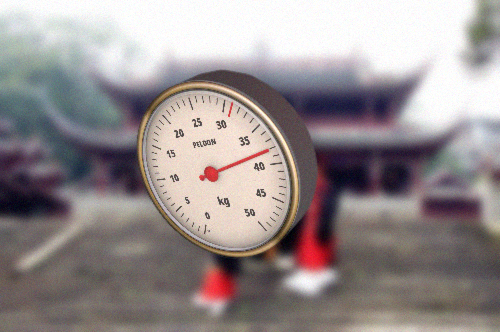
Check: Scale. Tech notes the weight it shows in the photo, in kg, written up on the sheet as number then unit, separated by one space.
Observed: 38 kg
